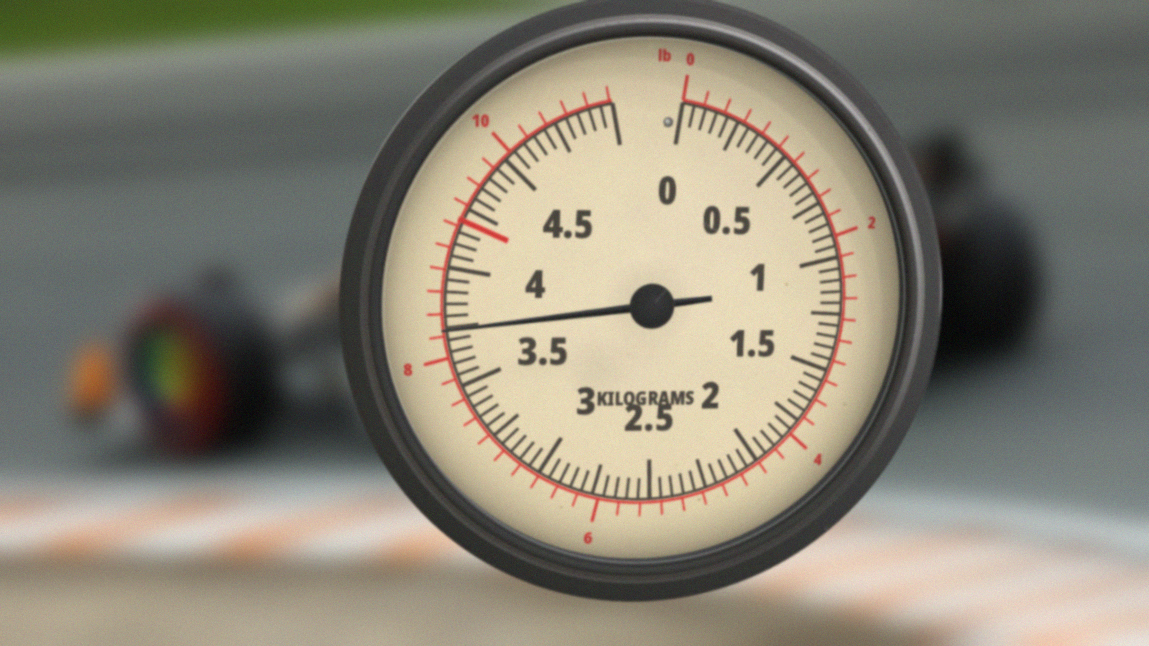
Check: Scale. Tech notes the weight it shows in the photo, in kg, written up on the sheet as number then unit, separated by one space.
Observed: 3.75 kg
